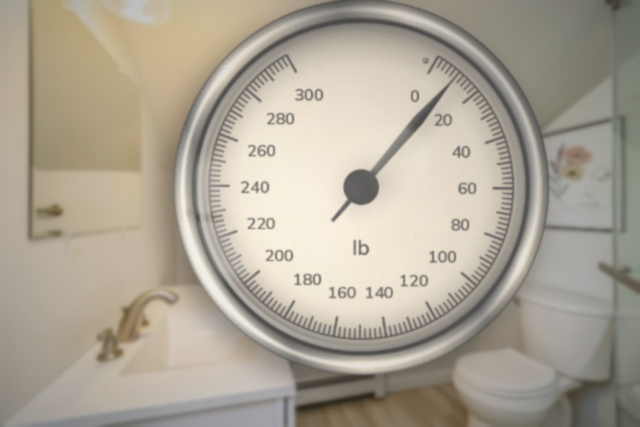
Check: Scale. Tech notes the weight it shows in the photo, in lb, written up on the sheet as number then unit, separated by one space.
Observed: 10 lb
